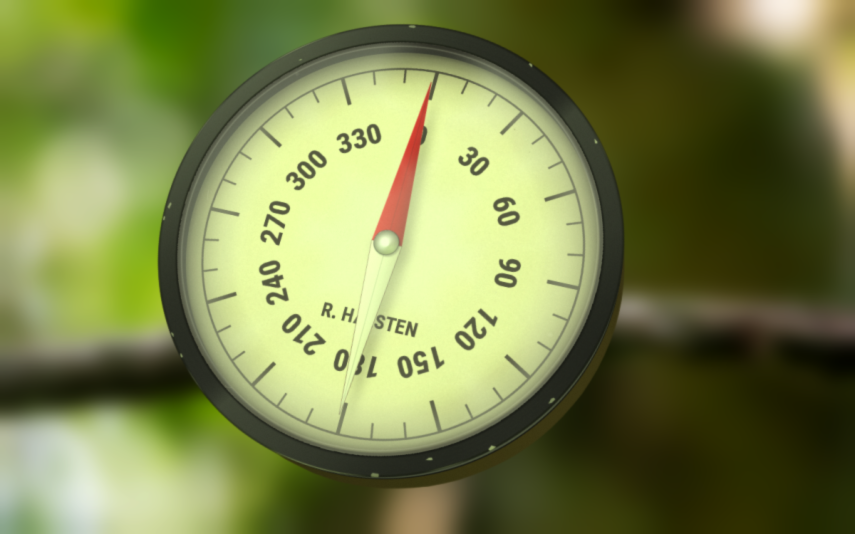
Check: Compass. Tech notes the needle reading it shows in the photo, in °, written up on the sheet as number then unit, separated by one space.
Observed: 0 °
